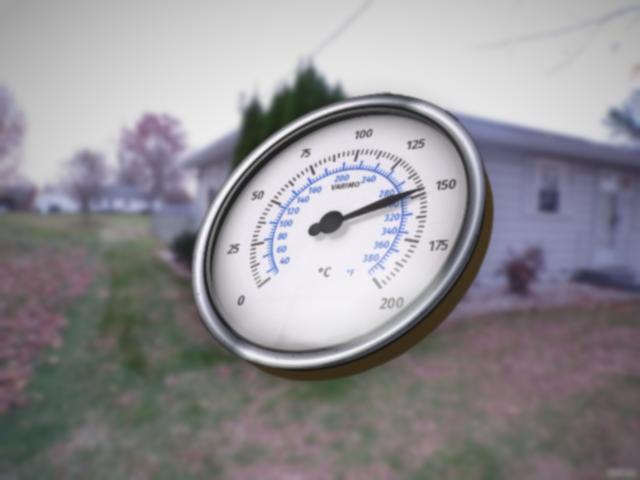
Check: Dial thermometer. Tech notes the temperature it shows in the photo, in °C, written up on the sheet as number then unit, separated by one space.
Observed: 150 °C
